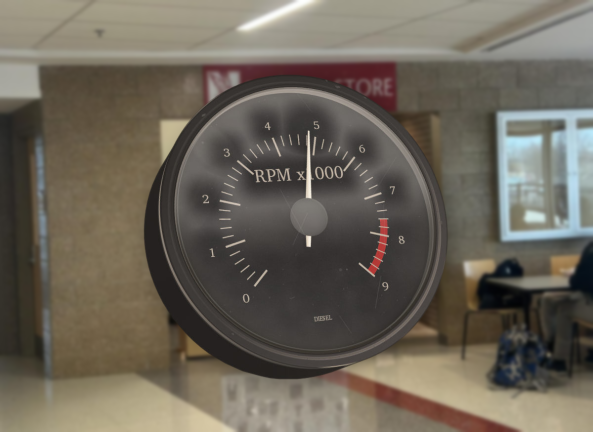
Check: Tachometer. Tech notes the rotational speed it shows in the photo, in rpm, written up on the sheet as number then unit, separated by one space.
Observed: 4800 rpm
